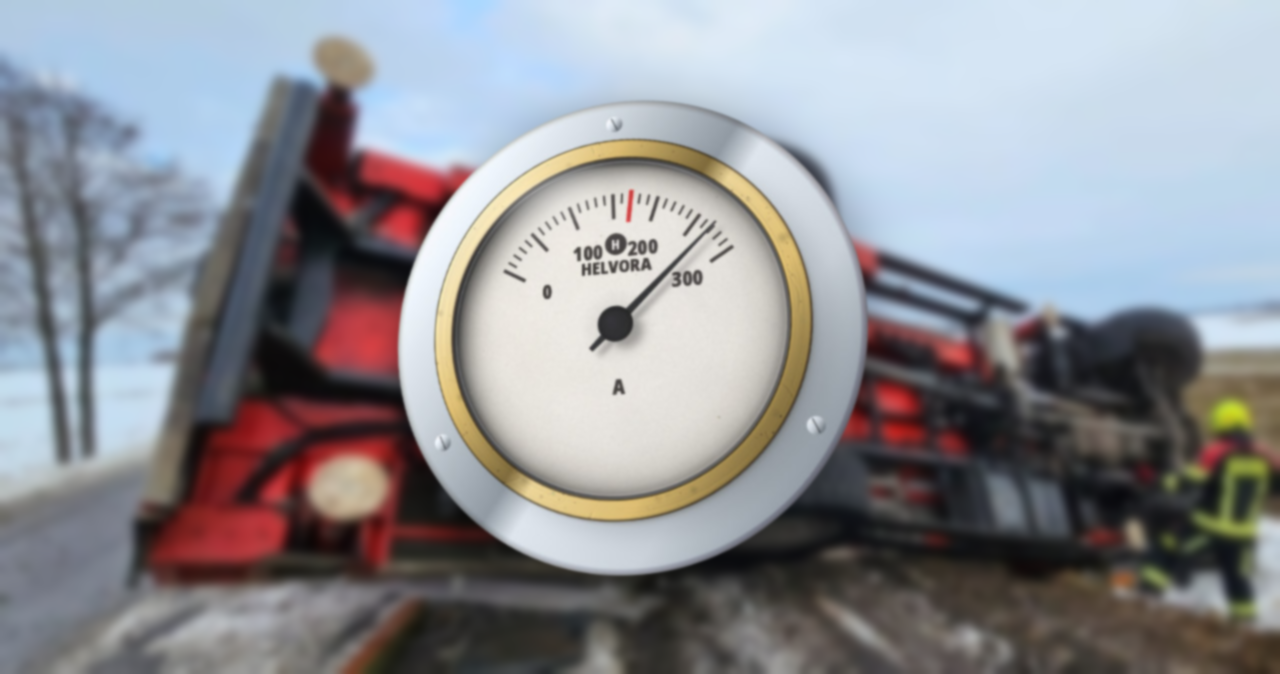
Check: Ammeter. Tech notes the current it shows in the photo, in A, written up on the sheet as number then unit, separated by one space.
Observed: 270 A
